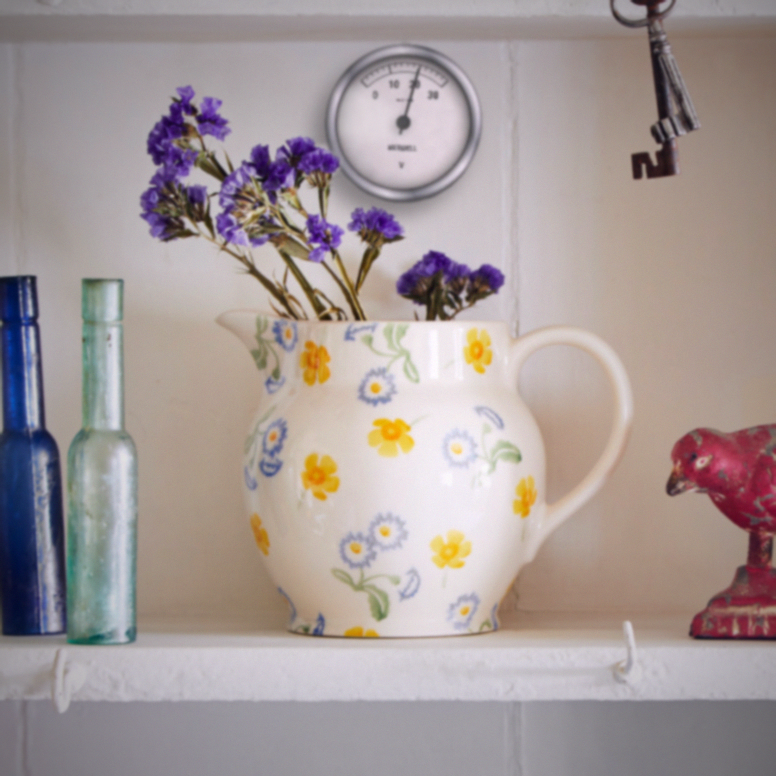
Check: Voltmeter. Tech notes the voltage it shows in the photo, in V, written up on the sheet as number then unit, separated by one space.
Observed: 20 V
